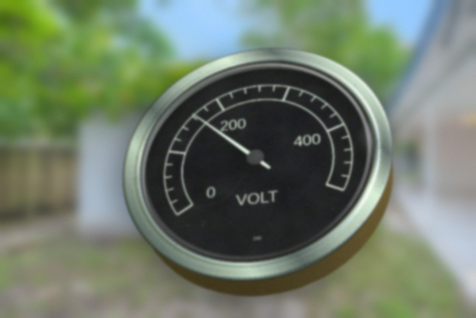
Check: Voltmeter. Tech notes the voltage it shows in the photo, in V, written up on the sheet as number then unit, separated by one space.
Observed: 160 V
